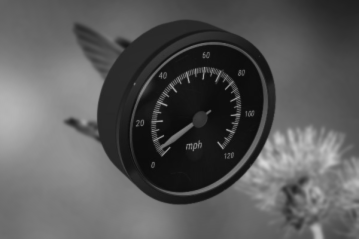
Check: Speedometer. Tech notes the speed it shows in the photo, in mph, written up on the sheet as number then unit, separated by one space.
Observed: 5 mph
